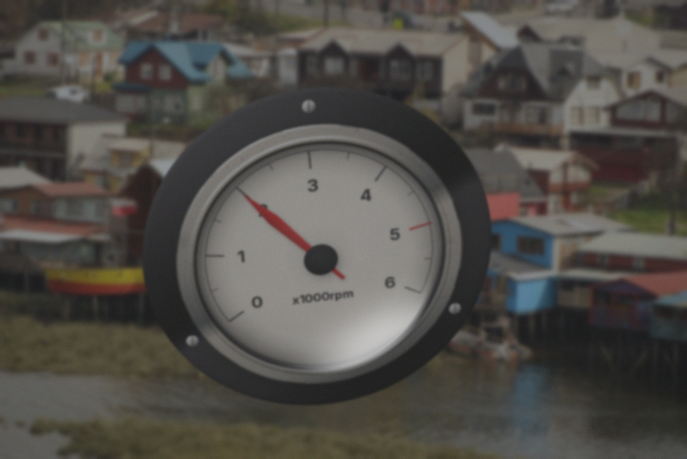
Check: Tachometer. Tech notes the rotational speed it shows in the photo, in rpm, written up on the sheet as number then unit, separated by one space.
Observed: 2000 rpm
